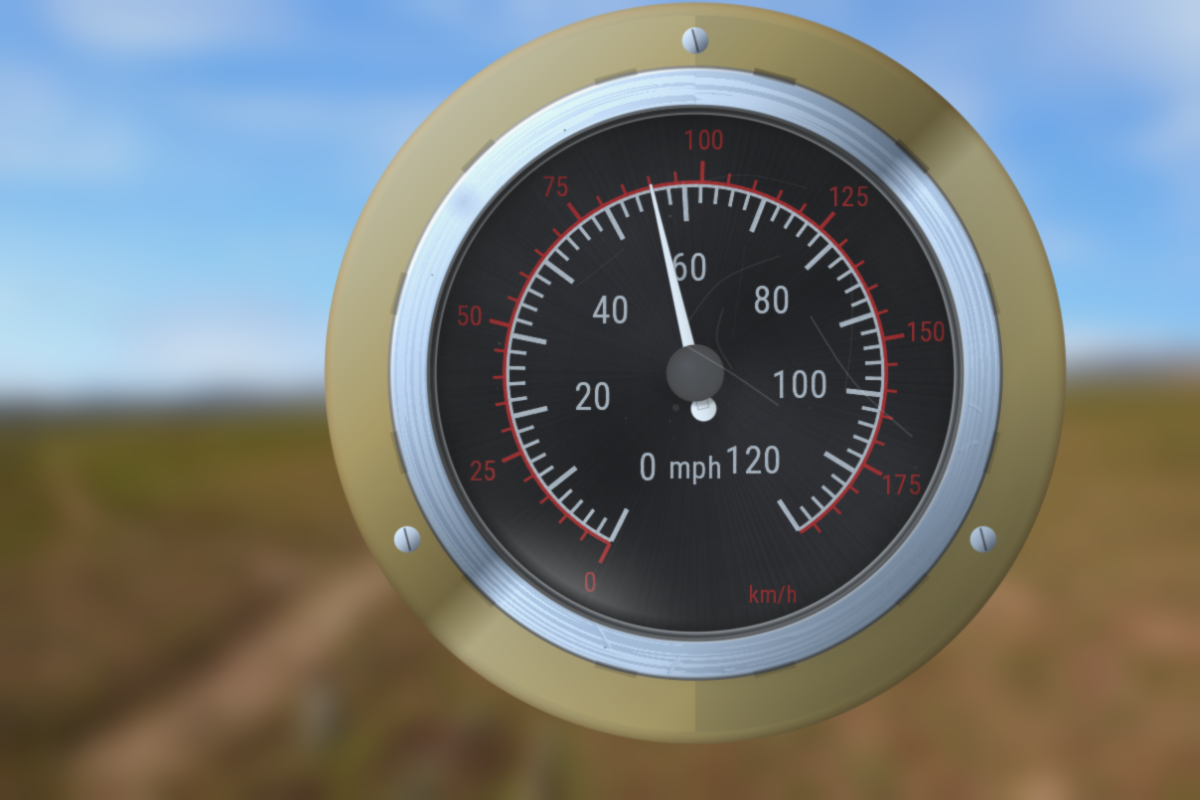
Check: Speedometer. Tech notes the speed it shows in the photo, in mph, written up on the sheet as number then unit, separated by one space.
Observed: 56 mph
